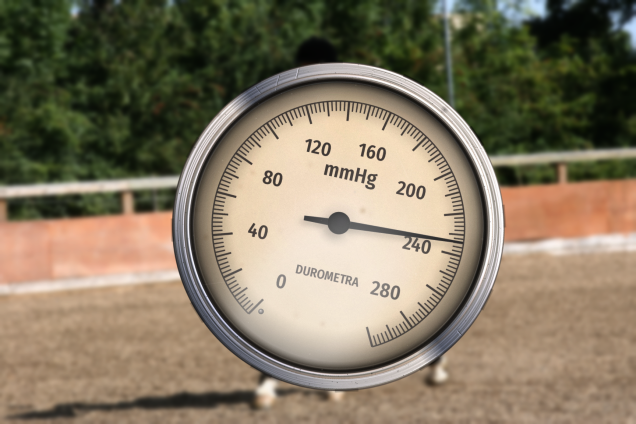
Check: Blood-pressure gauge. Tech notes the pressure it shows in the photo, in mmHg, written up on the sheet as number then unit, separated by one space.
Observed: 234 mmHg
